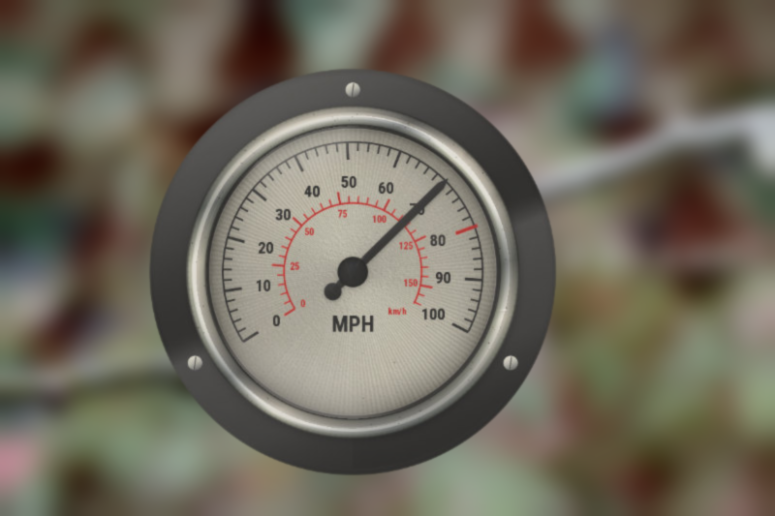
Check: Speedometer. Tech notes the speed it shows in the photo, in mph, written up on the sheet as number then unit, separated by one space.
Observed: 70 mph
